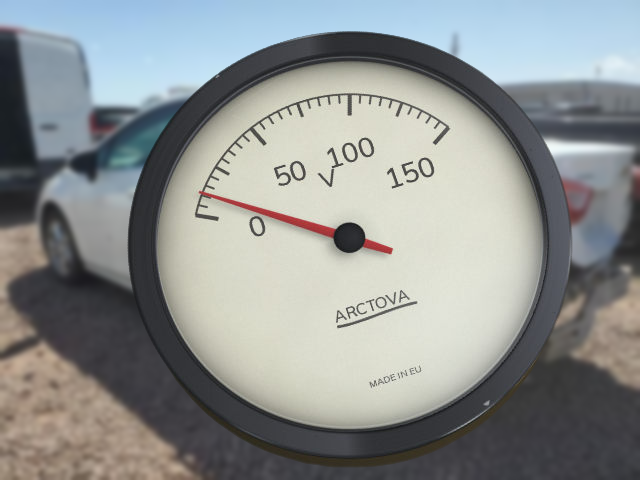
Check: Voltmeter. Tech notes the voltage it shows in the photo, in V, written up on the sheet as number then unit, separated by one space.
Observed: 10 V
